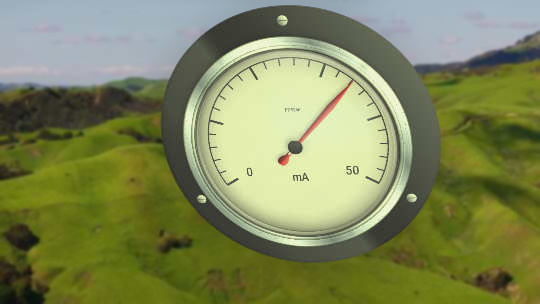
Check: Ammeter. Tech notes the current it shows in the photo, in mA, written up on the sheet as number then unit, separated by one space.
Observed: 34 mA
